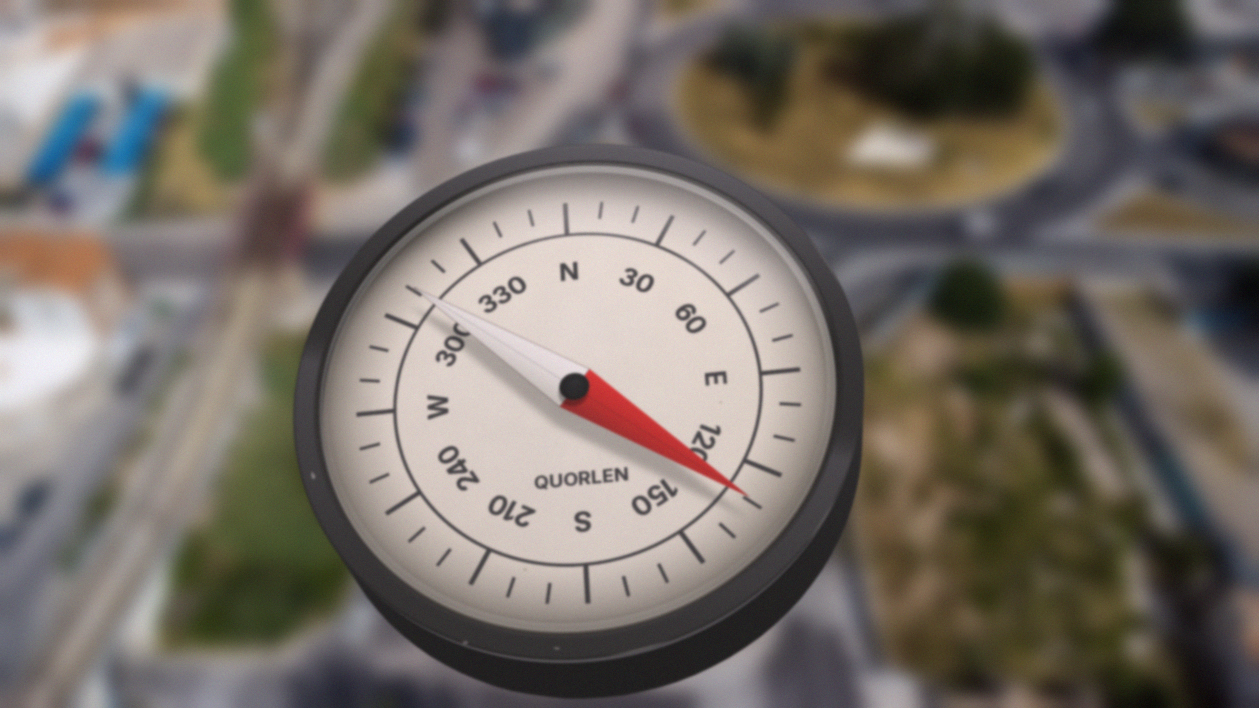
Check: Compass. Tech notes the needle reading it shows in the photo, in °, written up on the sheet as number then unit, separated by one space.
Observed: 130 °
